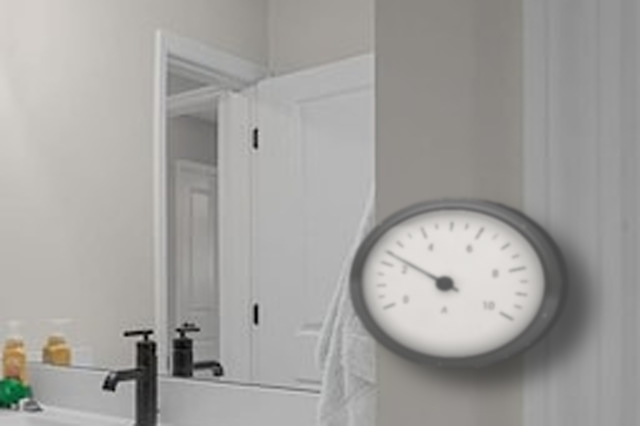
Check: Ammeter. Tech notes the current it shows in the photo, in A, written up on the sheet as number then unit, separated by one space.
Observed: 2.5 A
